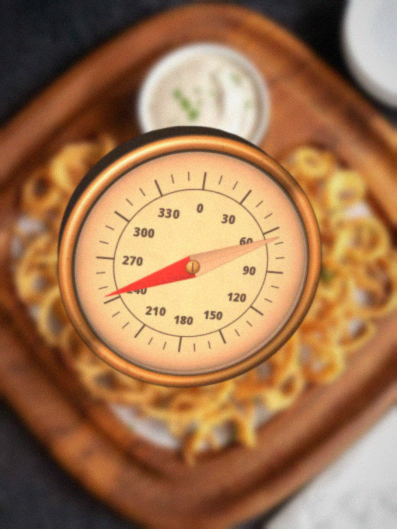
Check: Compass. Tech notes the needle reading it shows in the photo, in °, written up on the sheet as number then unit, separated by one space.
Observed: 245 °
